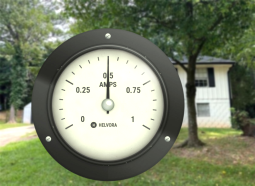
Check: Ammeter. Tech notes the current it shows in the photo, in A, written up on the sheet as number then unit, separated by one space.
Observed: 0.5 A
